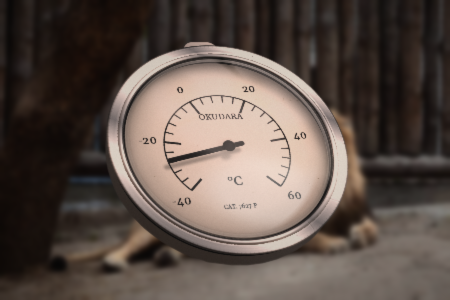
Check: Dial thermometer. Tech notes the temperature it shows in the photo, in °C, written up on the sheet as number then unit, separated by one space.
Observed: -28 °C
